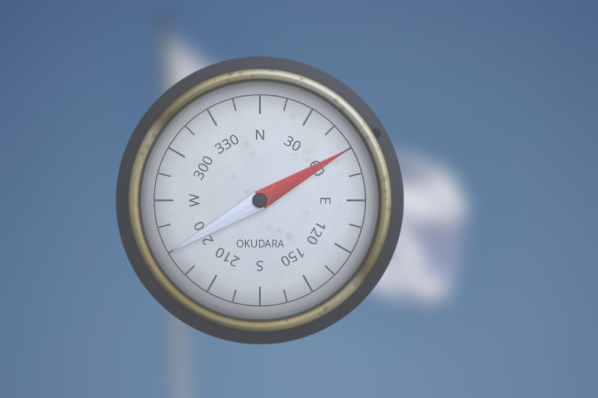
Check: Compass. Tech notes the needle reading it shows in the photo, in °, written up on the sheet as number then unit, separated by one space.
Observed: 60 °
